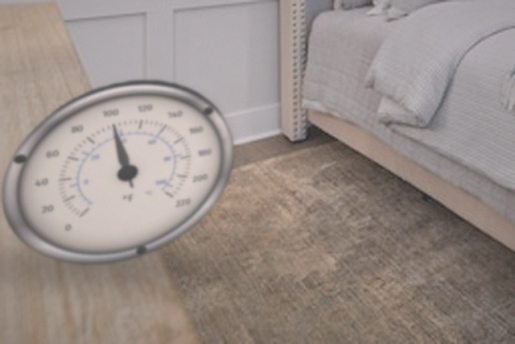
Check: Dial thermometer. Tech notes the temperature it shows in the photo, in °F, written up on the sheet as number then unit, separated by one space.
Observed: 100 °F
